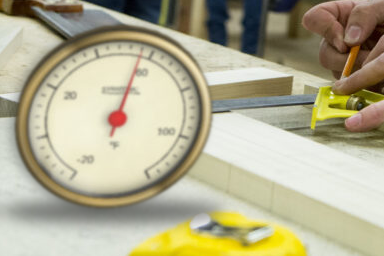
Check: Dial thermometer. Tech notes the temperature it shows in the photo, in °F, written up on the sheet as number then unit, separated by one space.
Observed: 56 °F
